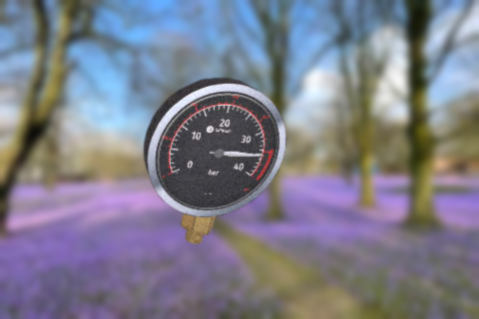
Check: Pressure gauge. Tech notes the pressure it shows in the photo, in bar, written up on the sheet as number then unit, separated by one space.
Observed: 35 bar
